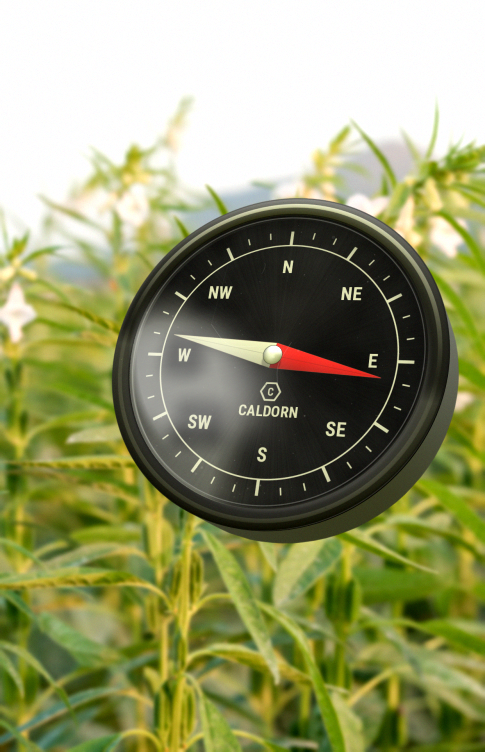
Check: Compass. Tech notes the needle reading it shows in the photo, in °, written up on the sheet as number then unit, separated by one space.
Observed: 100 °
